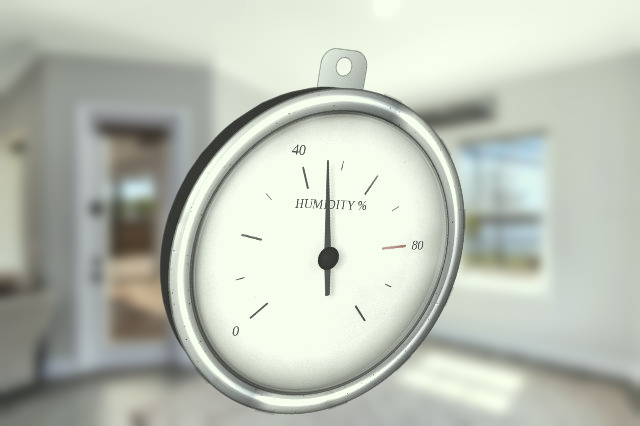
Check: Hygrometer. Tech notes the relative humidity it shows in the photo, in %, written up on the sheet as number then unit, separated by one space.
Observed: 45 %
